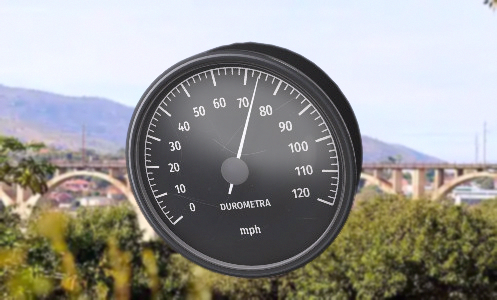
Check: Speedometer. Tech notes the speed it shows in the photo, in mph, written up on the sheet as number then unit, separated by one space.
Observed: 74 mph
